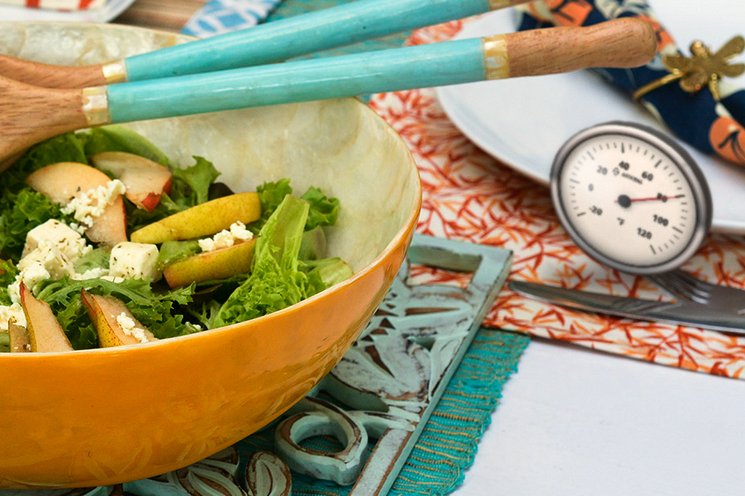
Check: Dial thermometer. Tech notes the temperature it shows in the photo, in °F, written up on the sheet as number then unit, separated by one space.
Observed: 80 °F
